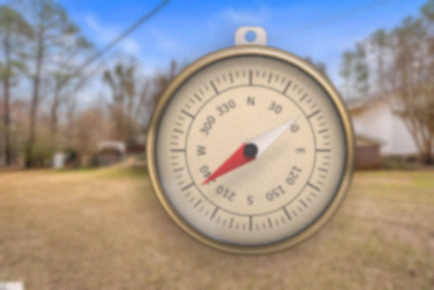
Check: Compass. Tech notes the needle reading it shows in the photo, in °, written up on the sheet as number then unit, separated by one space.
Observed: 235 °
